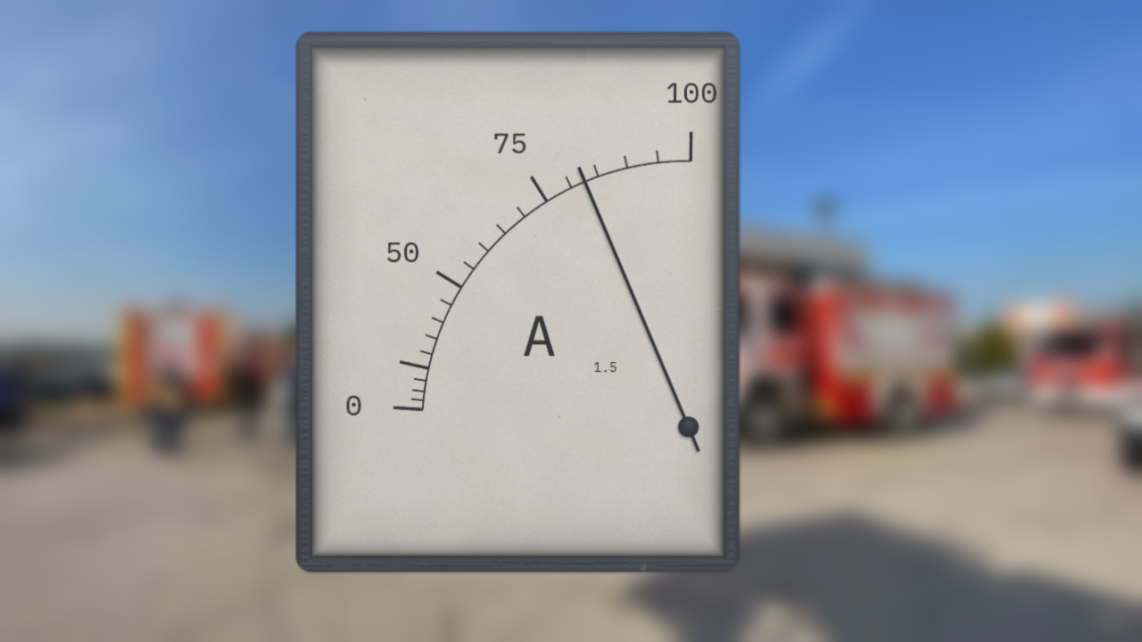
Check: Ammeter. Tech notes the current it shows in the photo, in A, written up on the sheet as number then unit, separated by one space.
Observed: 82.5 A
